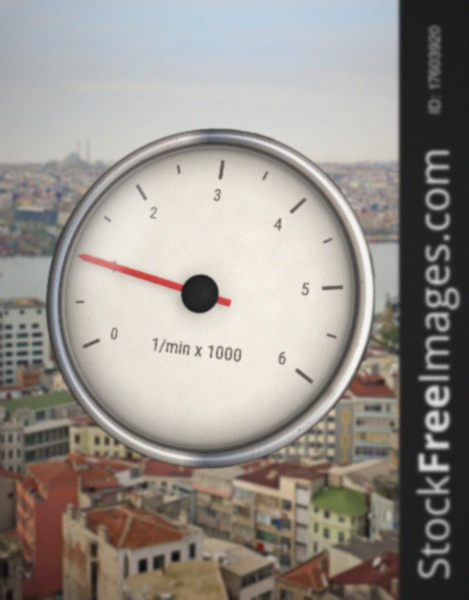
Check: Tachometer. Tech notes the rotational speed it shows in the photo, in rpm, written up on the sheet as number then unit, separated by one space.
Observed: 1000 rpm
